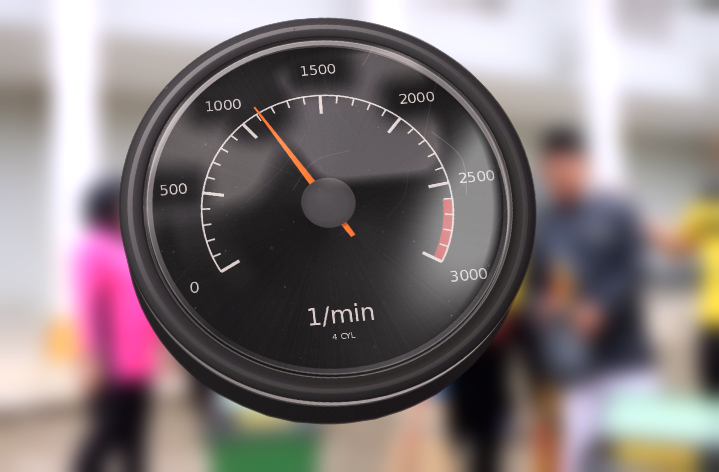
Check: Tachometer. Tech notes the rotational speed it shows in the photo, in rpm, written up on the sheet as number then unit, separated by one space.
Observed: 1100 rpm
